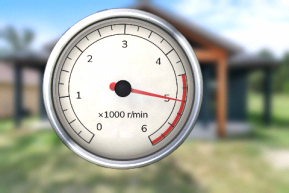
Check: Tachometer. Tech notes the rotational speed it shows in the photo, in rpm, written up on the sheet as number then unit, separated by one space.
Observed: 5000 rpm
